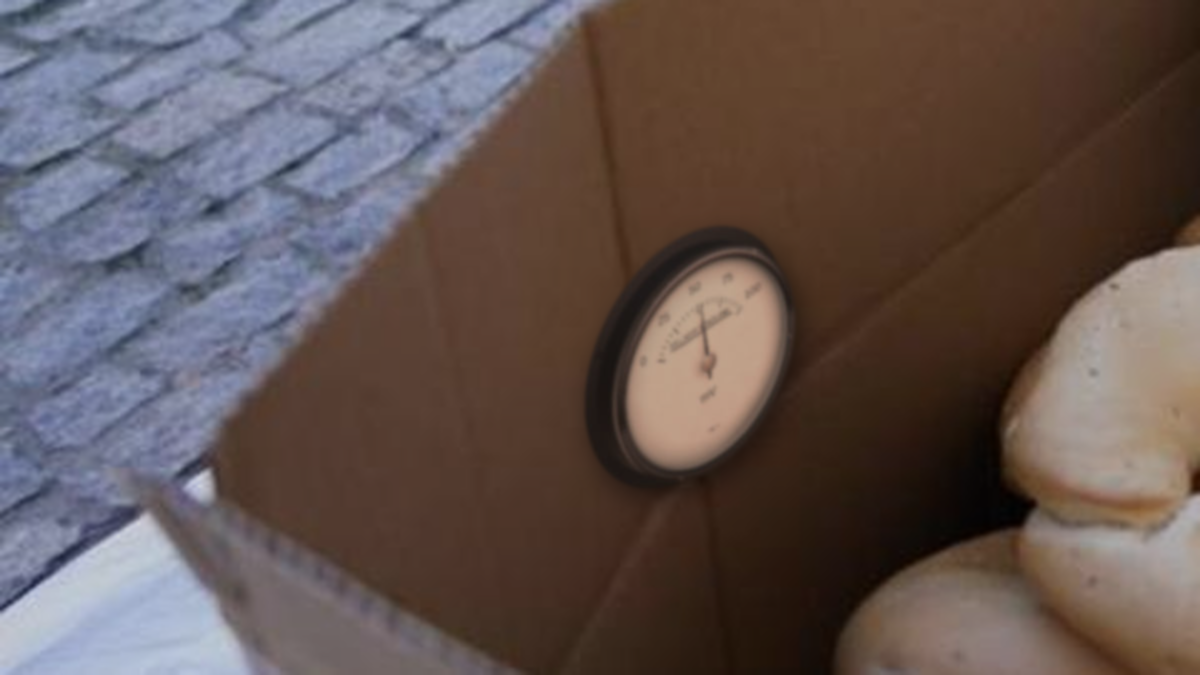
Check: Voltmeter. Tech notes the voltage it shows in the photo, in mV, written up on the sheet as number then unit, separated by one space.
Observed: 50 mV
